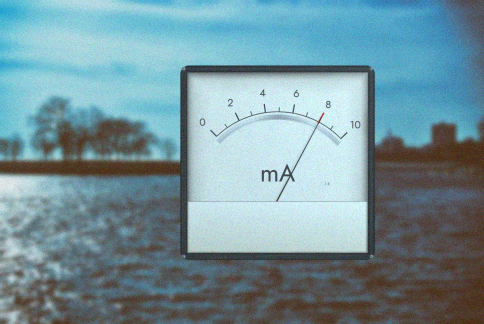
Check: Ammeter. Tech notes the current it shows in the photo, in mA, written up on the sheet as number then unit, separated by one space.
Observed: 8 mA
